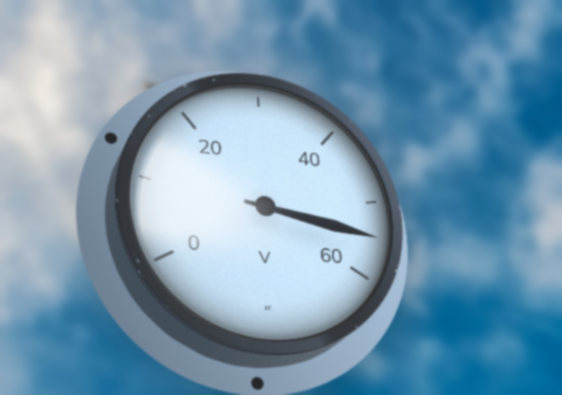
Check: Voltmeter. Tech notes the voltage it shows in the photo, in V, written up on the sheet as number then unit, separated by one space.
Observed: 55 V
